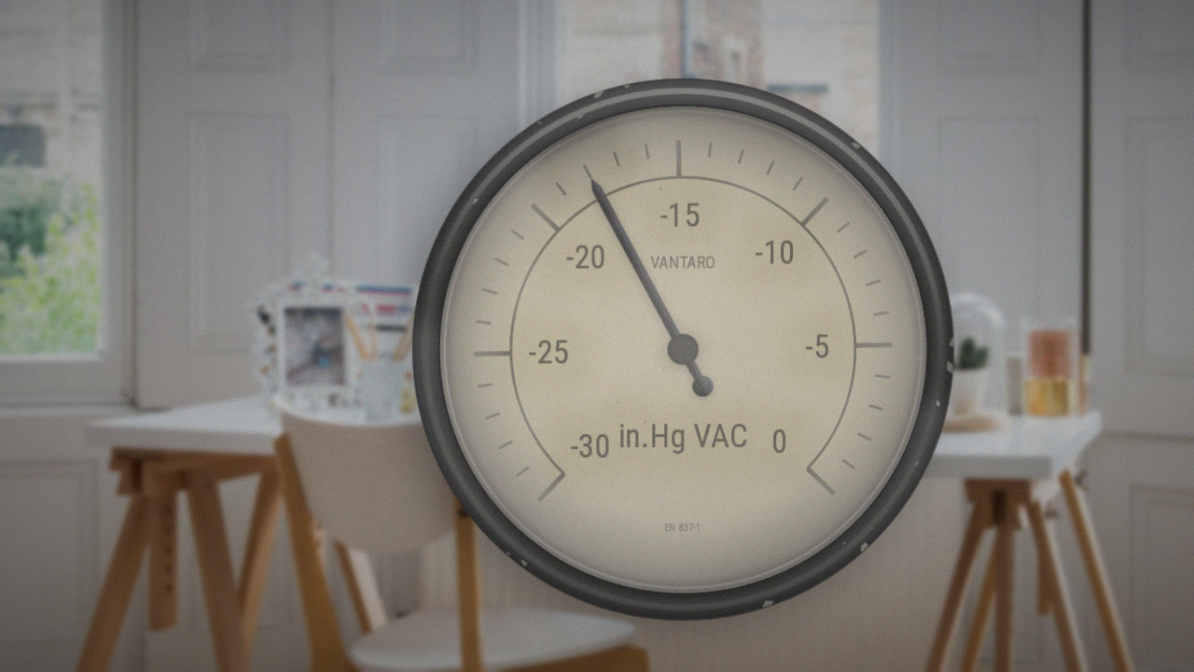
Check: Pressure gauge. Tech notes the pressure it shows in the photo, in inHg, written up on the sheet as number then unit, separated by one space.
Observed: -18 inHg
